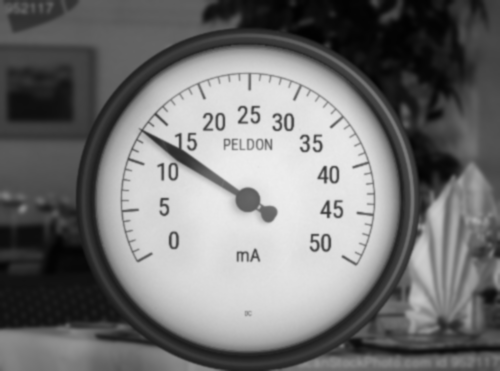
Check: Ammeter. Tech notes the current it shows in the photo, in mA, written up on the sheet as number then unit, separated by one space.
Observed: 13 mA
